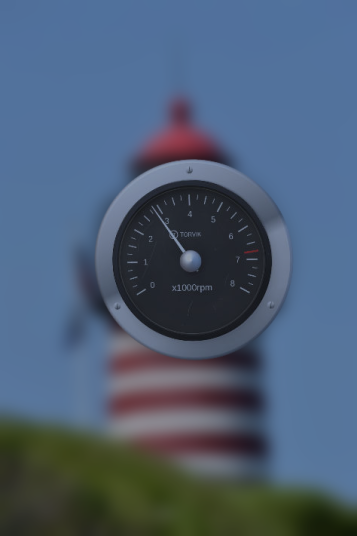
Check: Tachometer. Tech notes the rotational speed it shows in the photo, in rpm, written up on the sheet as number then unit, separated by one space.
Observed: 2875 rpm
